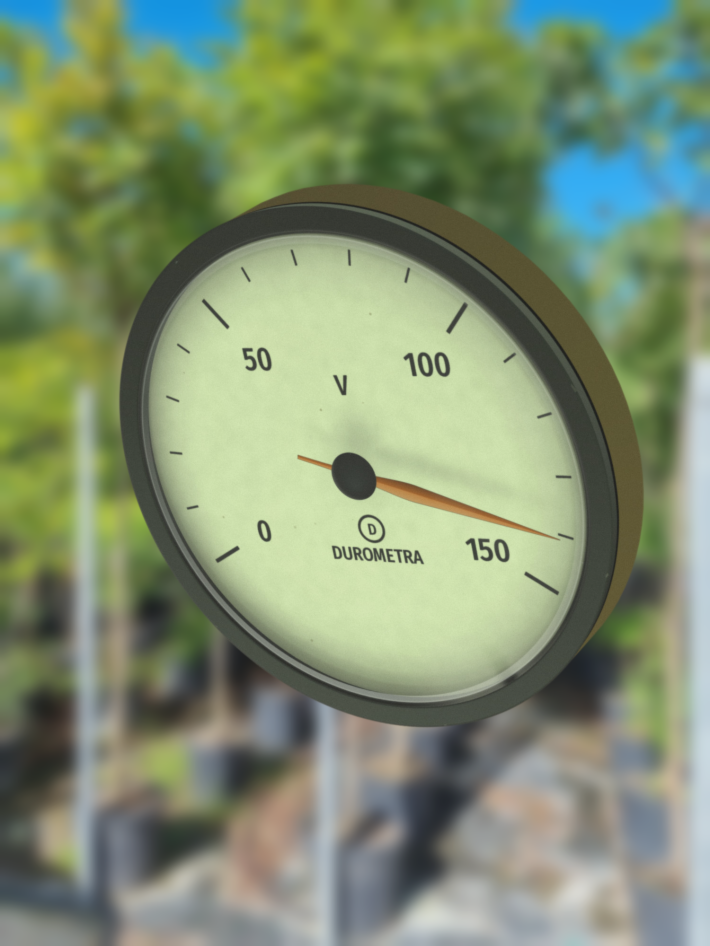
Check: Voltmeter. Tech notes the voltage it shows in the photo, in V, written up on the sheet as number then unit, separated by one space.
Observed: 140 V
